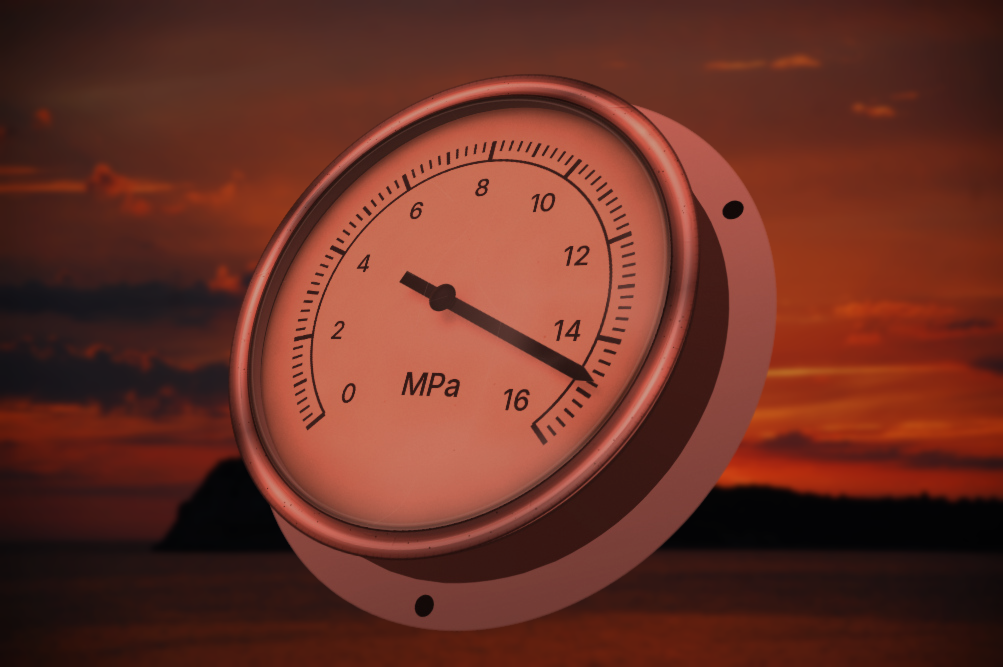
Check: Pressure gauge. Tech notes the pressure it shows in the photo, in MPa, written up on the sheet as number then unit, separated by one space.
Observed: 14.8 MPa
